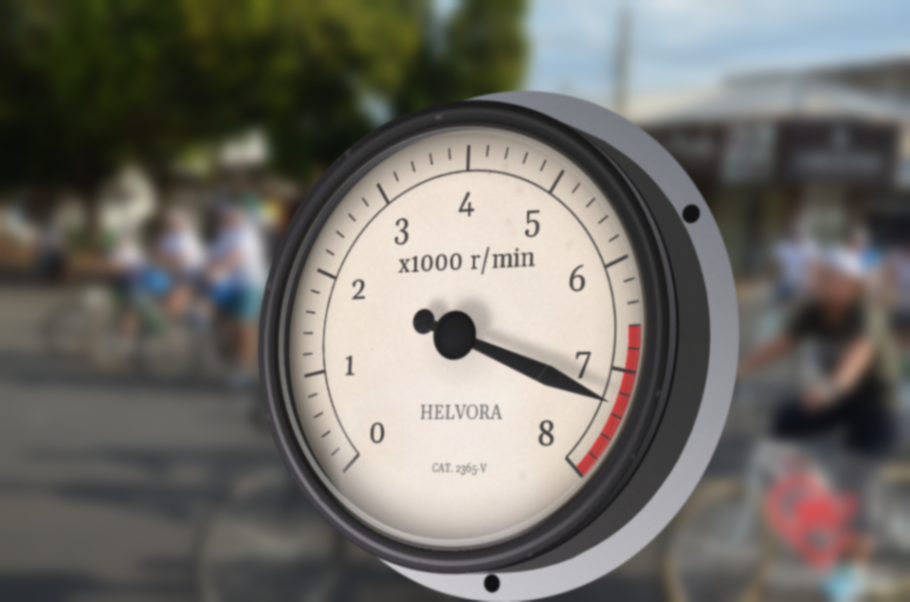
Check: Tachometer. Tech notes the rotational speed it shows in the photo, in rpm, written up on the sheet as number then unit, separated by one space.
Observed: 7300 rpm
